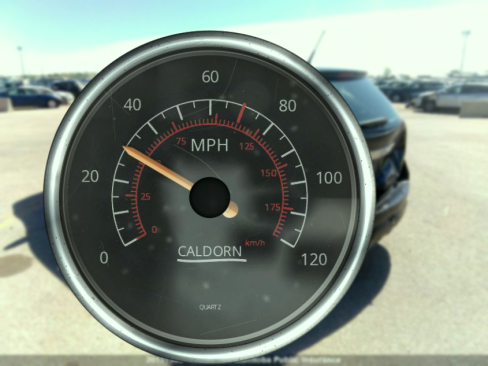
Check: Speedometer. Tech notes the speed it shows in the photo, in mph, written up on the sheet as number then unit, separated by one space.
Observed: 30 mph
